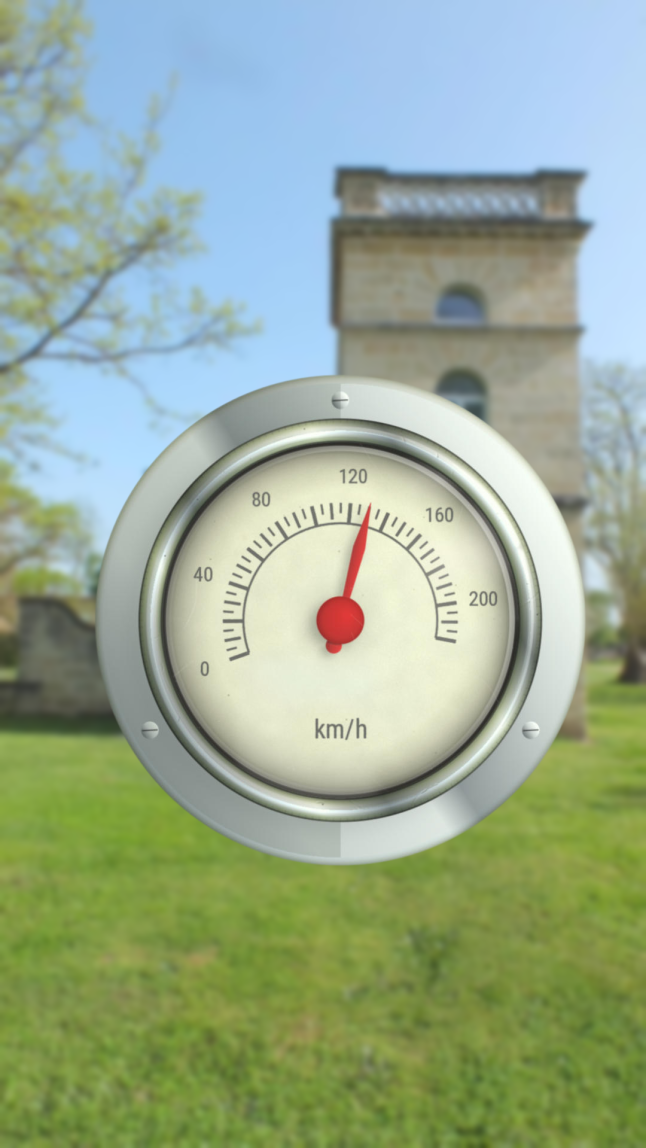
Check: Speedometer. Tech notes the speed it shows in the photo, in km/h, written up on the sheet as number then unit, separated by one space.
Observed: 130 km/h
